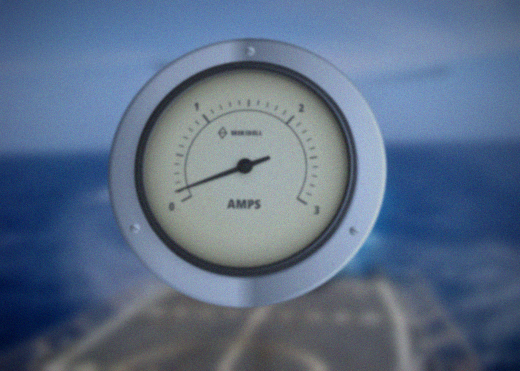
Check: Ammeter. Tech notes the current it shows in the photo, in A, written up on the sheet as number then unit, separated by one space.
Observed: 0.1 A
